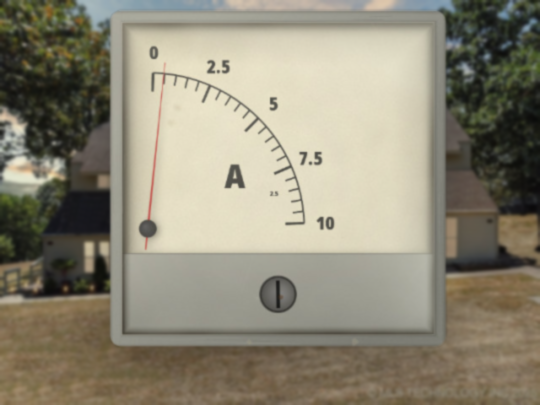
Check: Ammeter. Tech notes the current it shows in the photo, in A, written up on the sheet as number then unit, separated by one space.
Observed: 0.5 A
